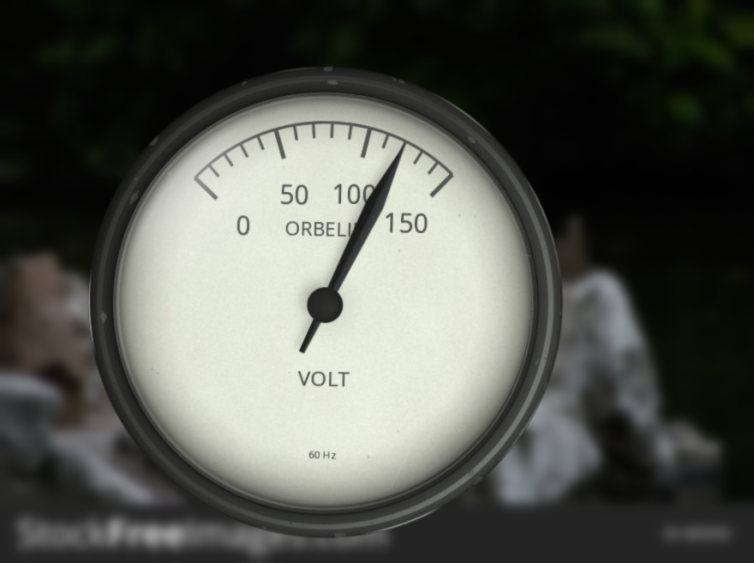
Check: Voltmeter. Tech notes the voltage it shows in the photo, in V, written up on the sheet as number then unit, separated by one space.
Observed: 120 V
